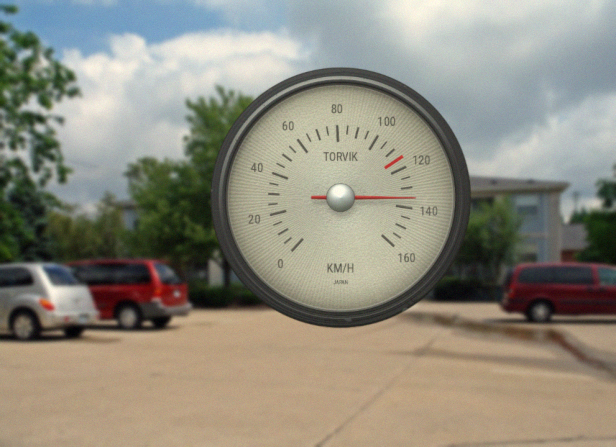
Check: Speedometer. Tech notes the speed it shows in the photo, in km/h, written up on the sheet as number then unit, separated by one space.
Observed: 135 km/h
